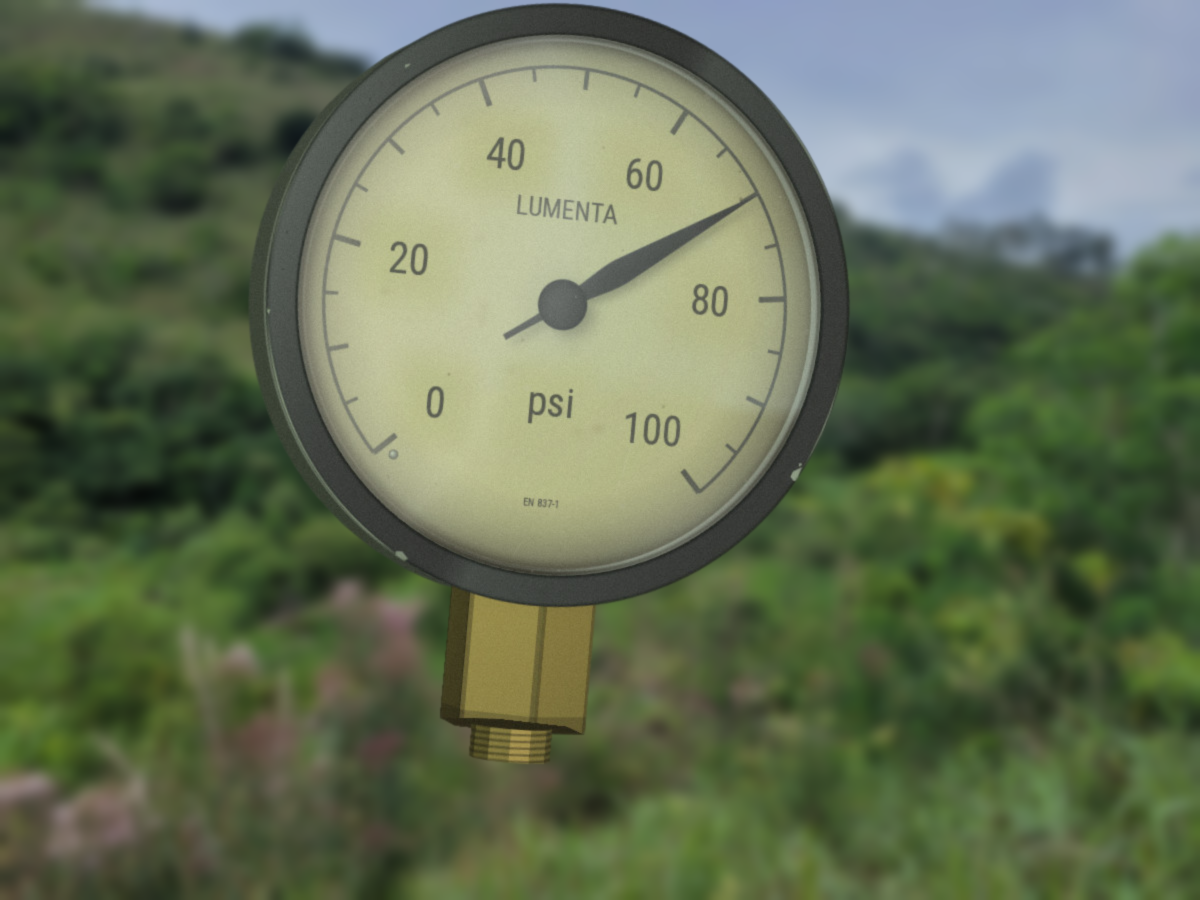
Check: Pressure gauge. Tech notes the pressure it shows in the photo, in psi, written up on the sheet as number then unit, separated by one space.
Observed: 70 psi
